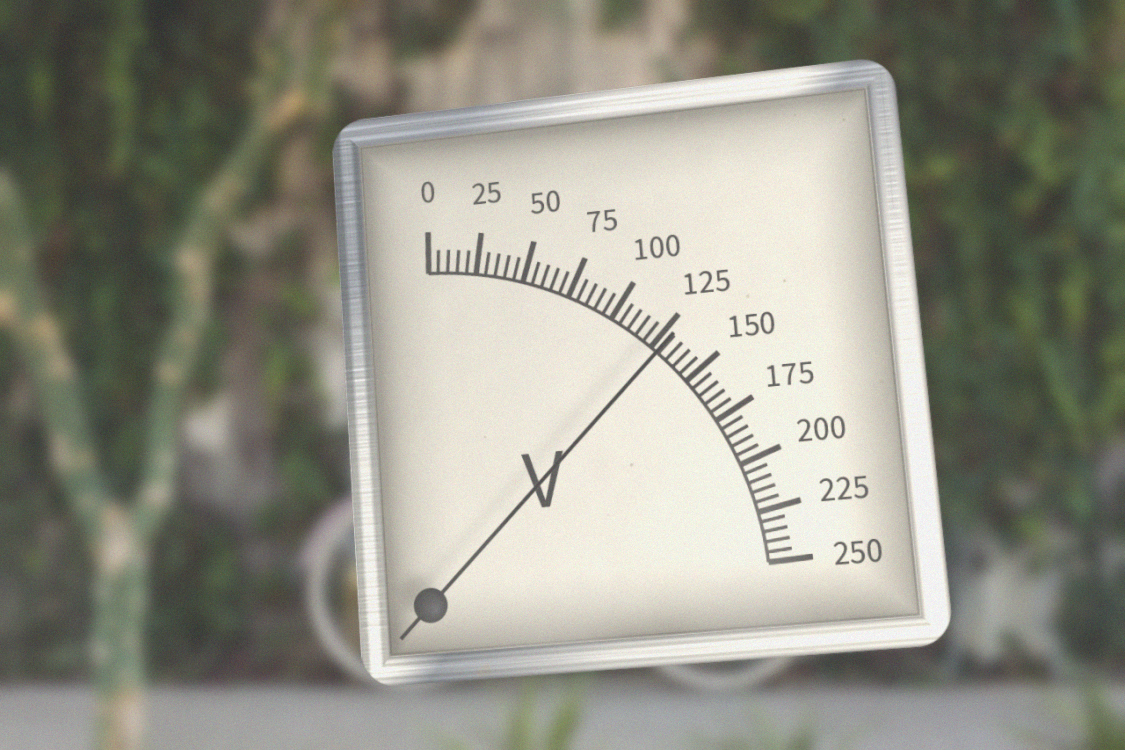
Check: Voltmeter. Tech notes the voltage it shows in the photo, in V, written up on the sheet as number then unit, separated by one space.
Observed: 130 V
